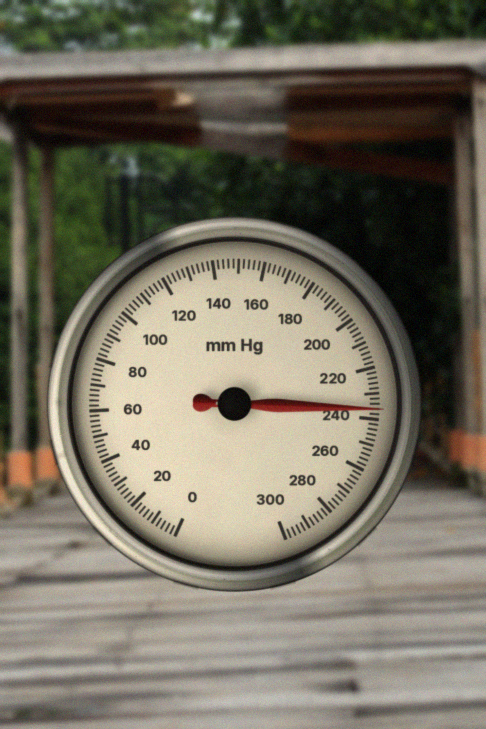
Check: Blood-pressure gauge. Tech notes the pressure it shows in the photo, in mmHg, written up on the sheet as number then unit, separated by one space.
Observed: 236 mmHg
